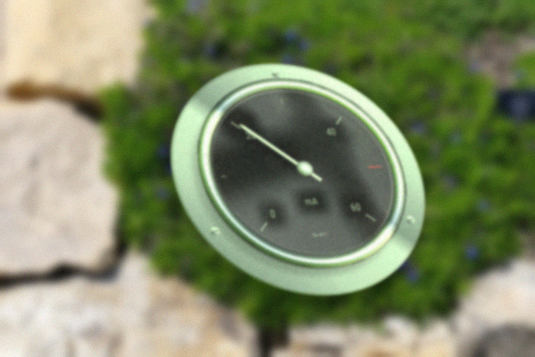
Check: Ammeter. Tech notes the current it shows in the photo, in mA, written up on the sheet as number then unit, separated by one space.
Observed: 20 mA
